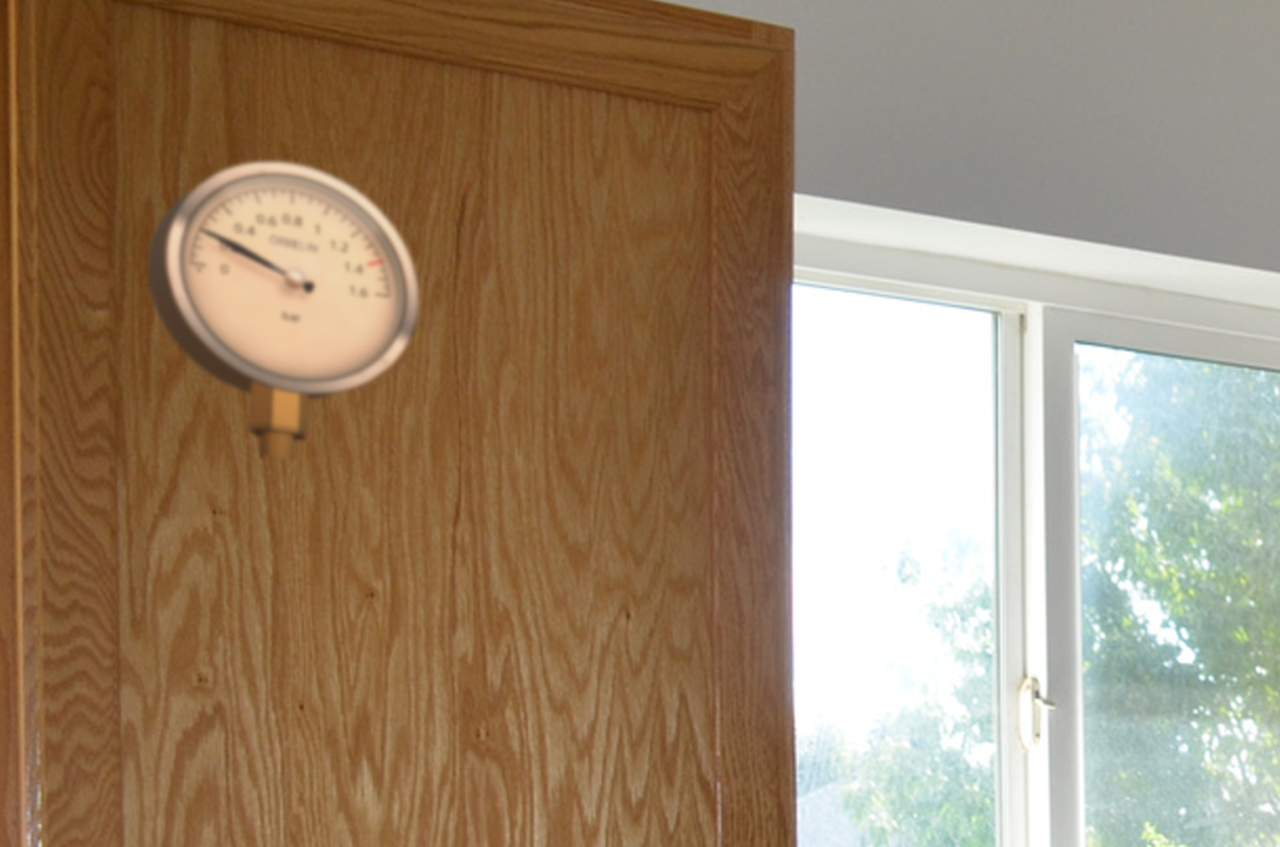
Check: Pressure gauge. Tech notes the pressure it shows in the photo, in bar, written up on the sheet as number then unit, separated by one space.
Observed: 0.2 bar
